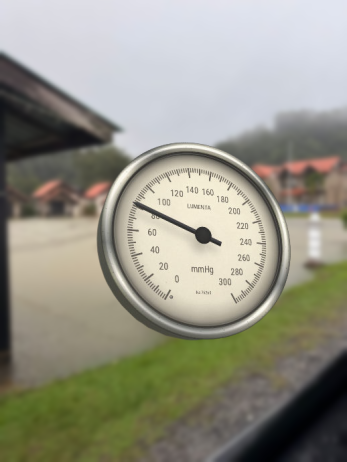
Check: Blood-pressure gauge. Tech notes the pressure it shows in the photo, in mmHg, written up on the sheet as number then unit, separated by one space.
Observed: 80 mmHg
